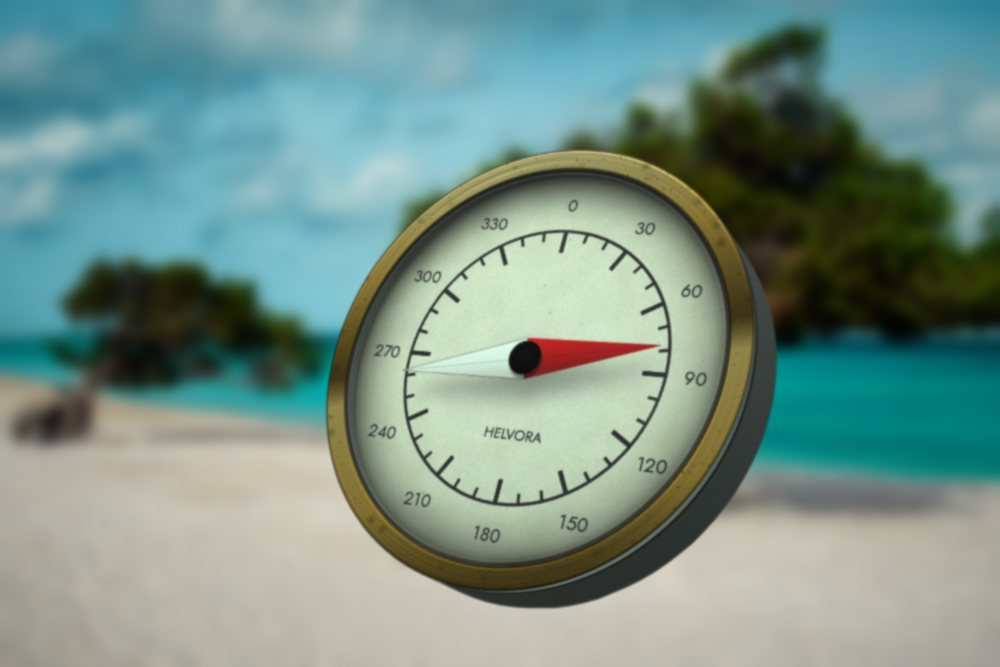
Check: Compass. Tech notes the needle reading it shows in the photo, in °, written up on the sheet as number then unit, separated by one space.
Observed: 80 °
